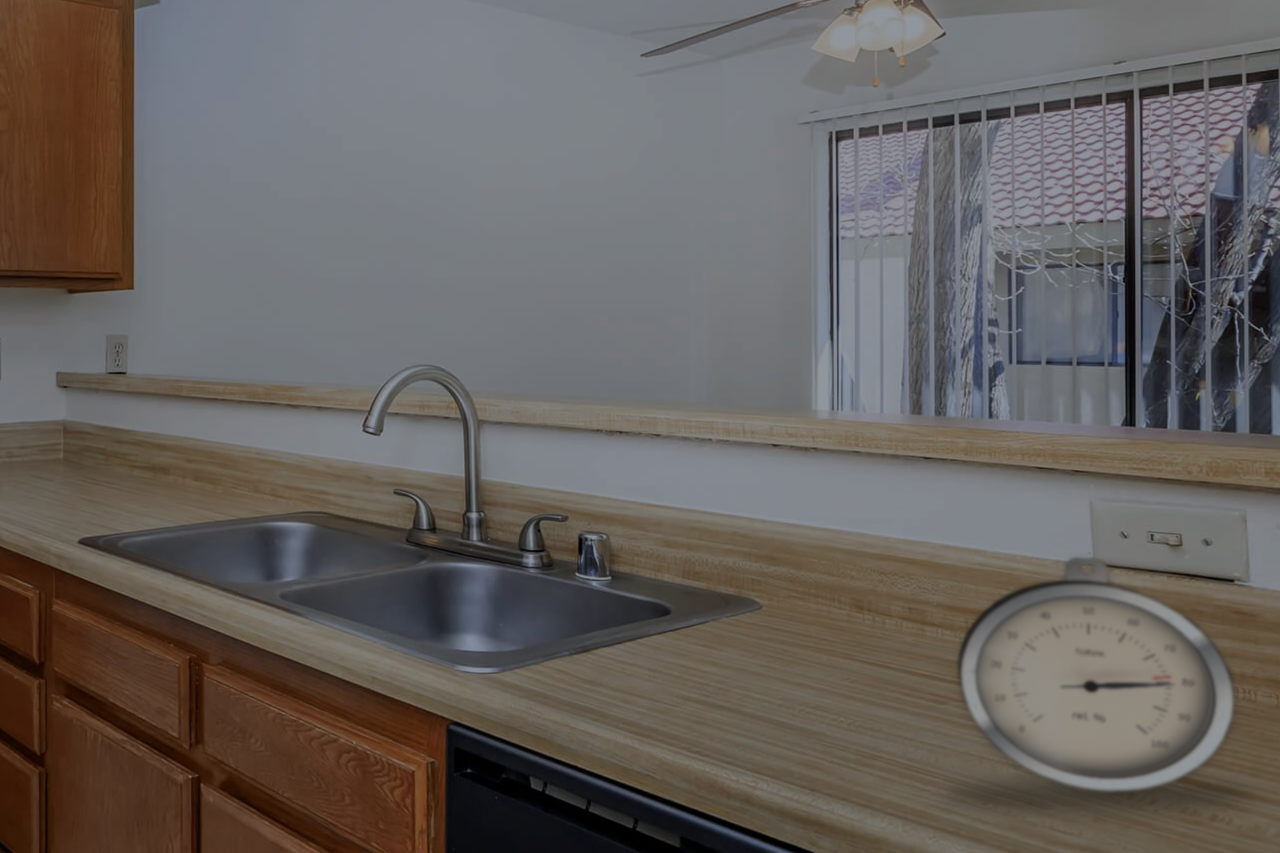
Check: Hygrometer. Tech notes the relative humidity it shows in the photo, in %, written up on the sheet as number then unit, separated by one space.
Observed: 80 %
